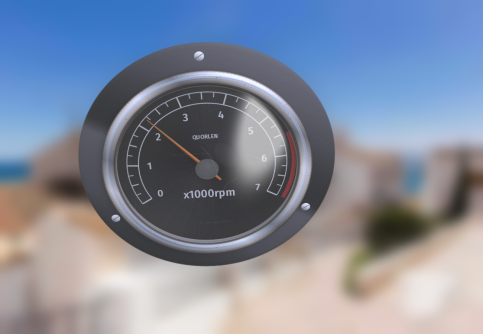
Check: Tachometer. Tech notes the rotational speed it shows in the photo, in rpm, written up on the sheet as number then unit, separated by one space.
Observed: 2250 rpm
